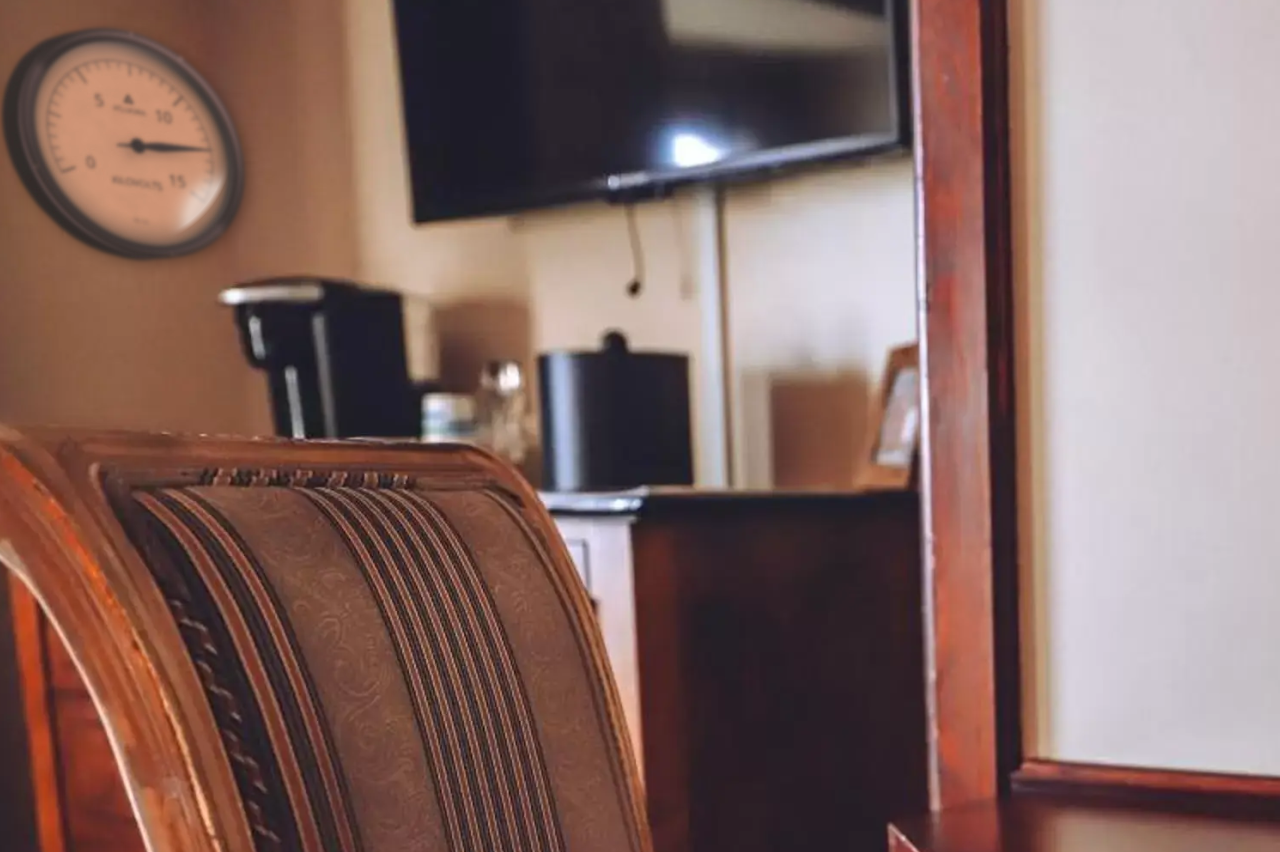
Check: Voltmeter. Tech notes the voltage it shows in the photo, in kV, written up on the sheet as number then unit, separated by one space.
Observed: 12.5 kV
